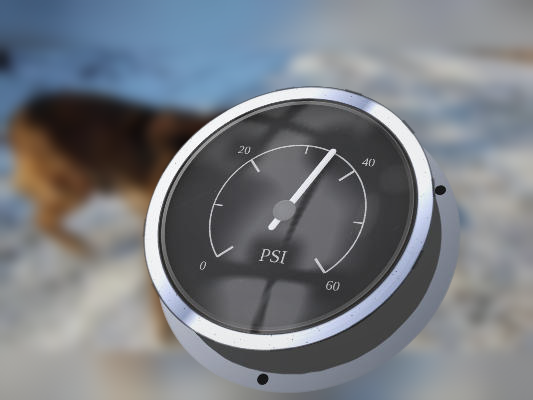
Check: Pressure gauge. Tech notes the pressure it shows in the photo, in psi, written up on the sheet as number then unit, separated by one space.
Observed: 35 psi
